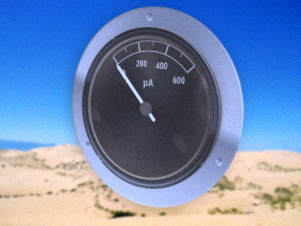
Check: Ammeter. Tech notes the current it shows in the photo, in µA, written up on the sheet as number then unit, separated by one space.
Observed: 0 µA
